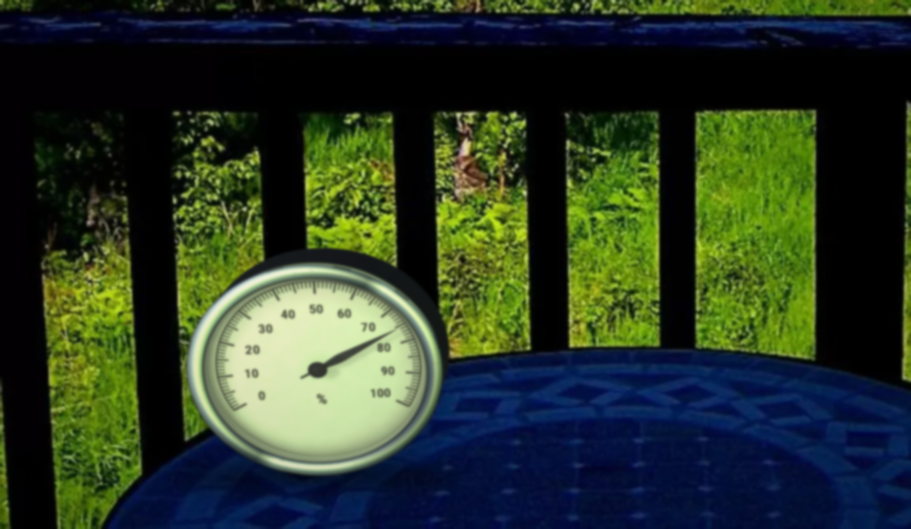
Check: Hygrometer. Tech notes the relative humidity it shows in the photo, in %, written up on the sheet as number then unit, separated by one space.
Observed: 75 %
